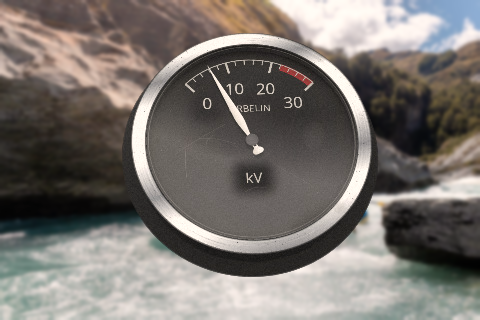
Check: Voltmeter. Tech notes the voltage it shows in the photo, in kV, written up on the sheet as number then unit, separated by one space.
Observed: 6 kV
